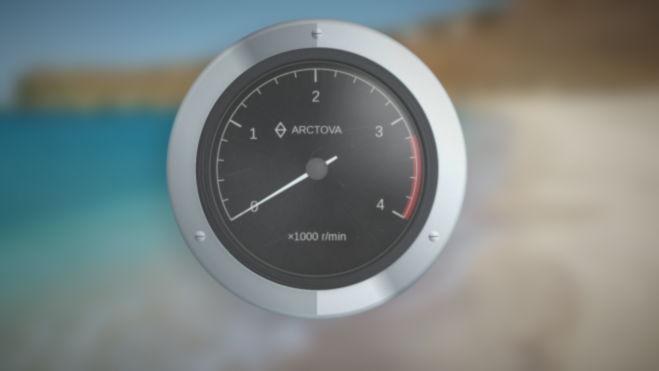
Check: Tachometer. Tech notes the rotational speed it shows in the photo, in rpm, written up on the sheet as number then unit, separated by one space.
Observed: 0 rpm
